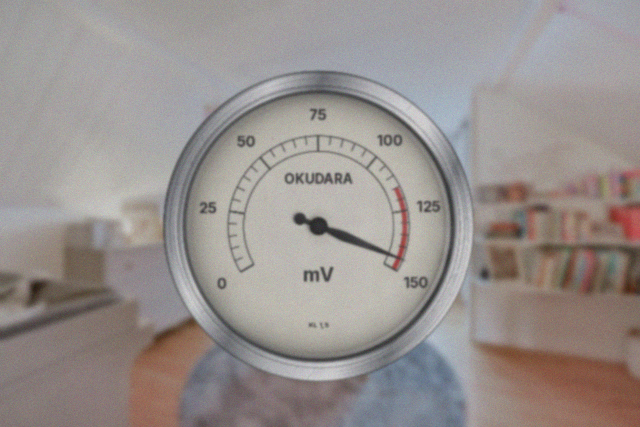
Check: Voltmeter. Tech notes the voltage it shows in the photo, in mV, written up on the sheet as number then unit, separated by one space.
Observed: 145 mV
